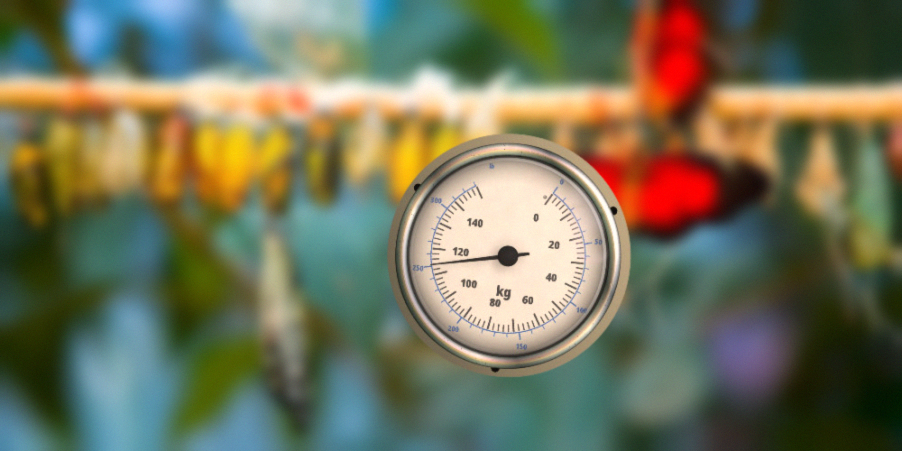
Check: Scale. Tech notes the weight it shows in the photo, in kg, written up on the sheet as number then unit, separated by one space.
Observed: 114 kg
